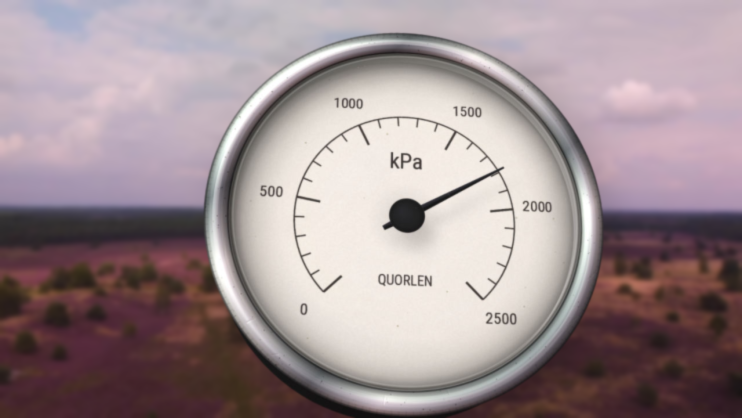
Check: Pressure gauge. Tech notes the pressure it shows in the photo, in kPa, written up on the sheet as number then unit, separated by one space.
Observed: 1800 kPa
